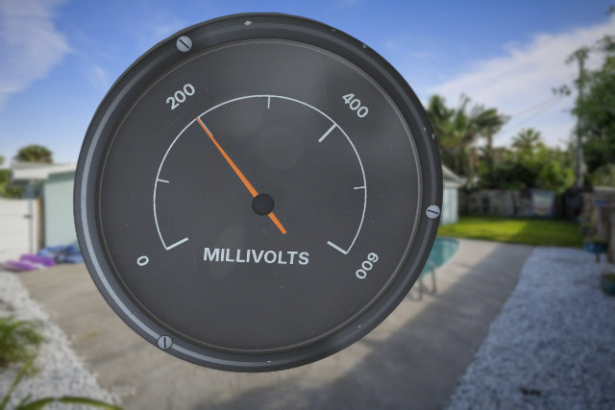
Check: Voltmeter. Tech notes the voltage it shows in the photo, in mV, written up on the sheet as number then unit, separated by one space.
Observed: 200 mV
